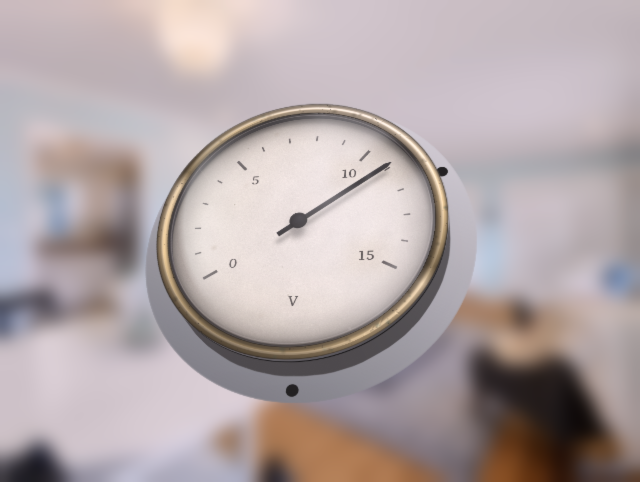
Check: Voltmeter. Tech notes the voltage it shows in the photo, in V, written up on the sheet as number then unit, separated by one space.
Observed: 11 V
